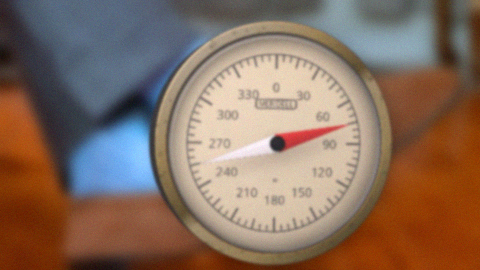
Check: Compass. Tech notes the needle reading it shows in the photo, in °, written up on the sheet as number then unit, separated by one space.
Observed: 75 °
